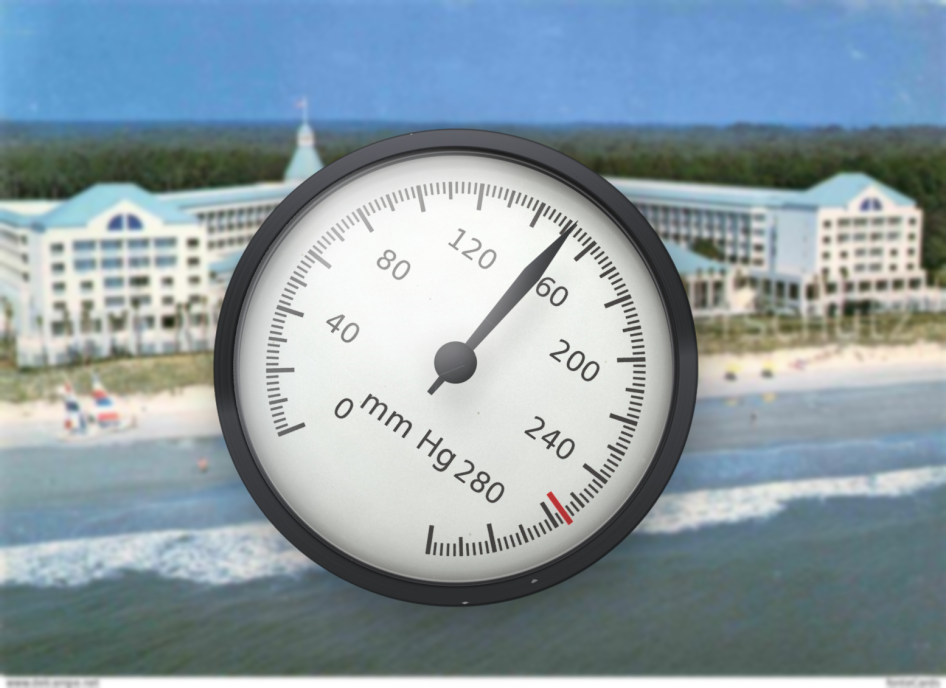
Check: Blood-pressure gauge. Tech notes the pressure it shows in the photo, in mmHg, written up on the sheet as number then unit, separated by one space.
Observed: 152 mmHg
